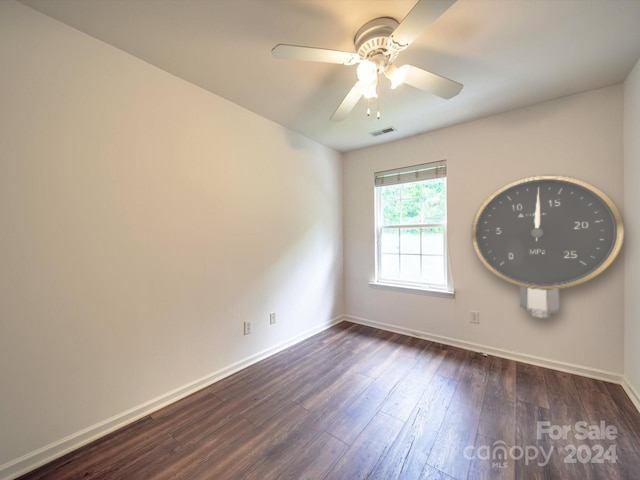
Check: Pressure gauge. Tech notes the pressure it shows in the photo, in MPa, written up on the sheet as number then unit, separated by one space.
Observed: 13 MPa
